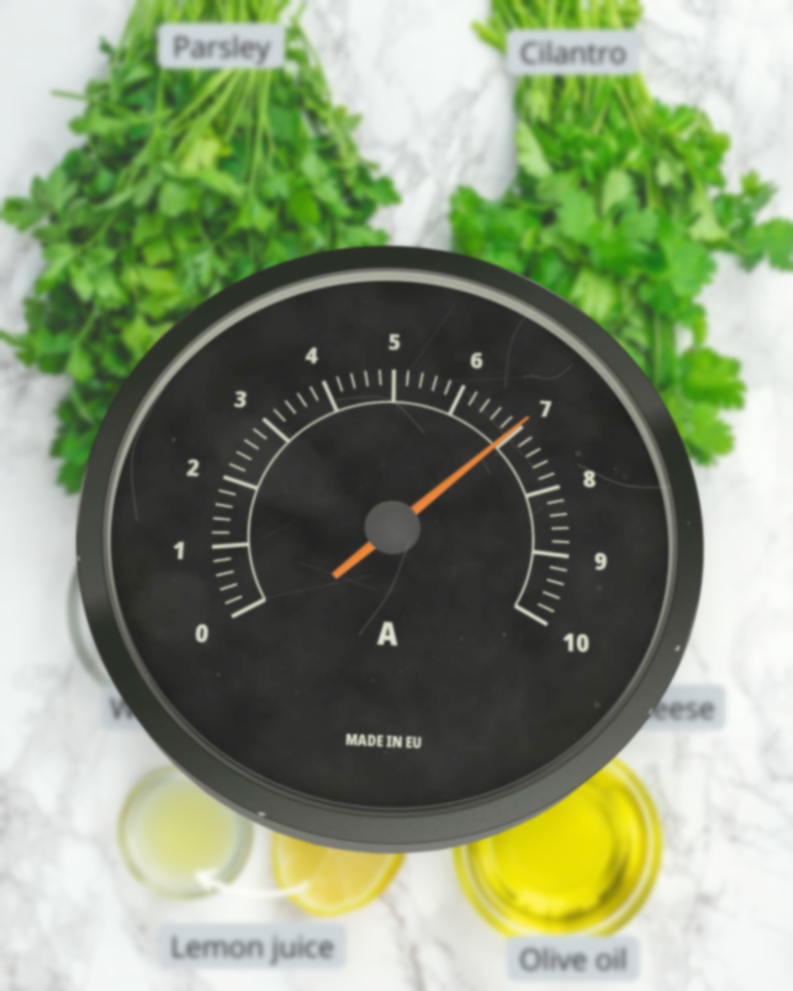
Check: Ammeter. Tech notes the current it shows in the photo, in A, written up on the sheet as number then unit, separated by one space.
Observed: 7 A
